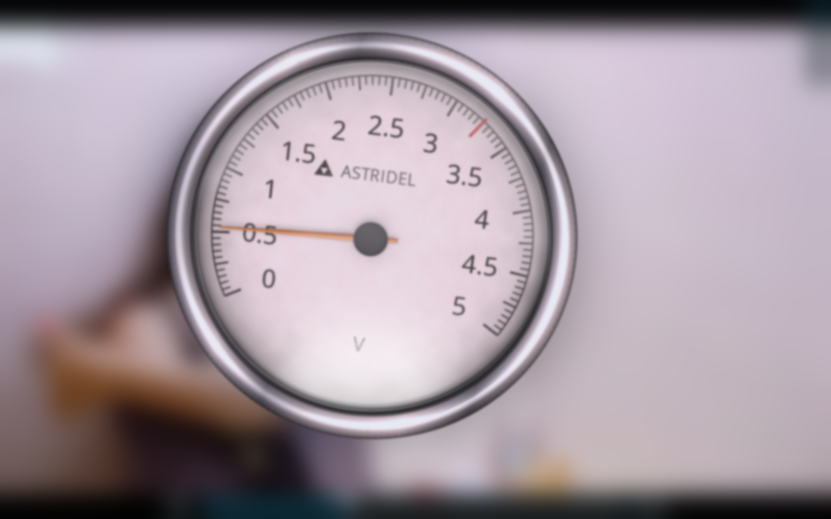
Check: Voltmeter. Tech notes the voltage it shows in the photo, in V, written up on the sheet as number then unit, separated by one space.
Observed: 0.55 V
